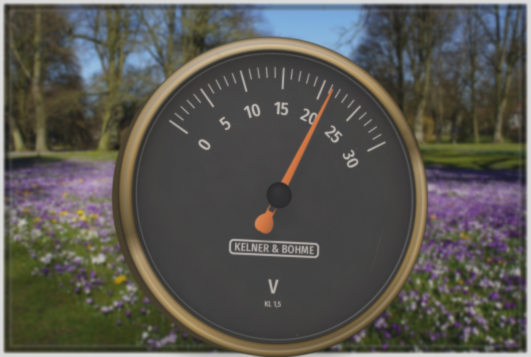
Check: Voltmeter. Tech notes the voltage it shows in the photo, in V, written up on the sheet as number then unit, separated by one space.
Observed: 21 V
